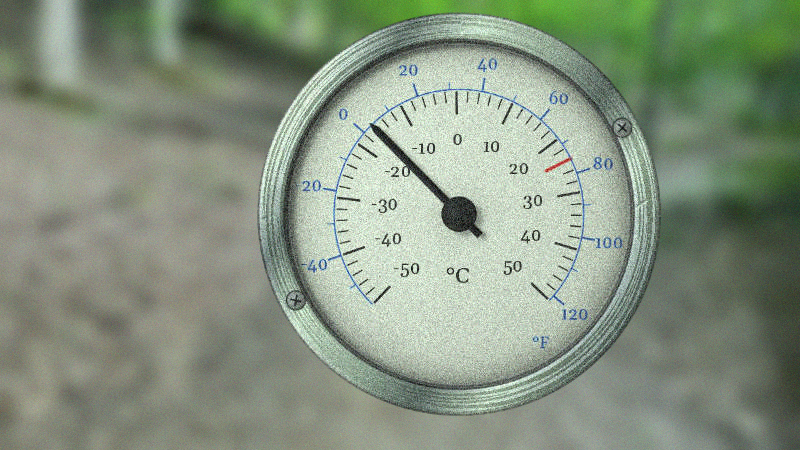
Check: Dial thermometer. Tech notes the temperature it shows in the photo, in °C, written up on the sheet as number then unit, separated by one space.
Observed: -16 °C
